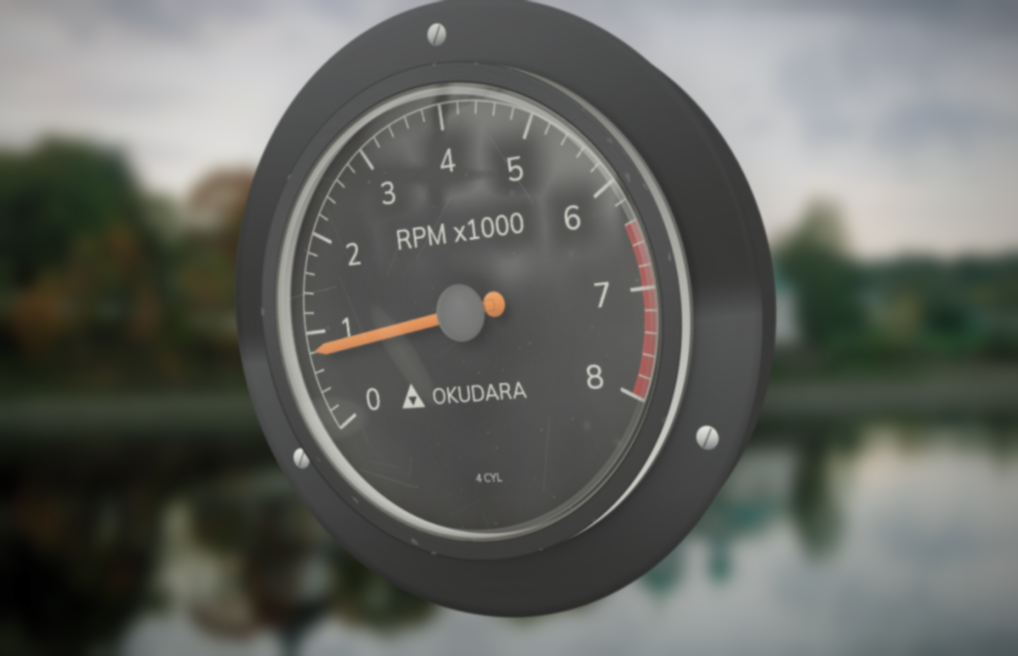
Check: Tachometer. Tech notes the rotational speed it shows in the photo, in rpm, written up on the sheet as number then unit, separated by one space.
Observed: 800 rpm
